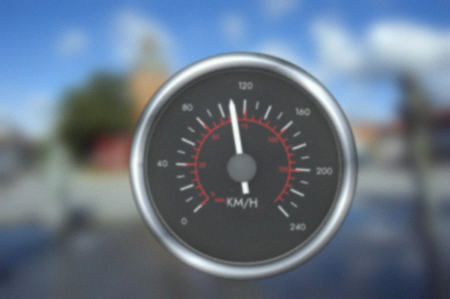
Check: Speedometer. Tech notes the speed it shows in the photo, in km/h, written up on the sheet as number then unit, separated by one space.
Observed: 110 km/h
